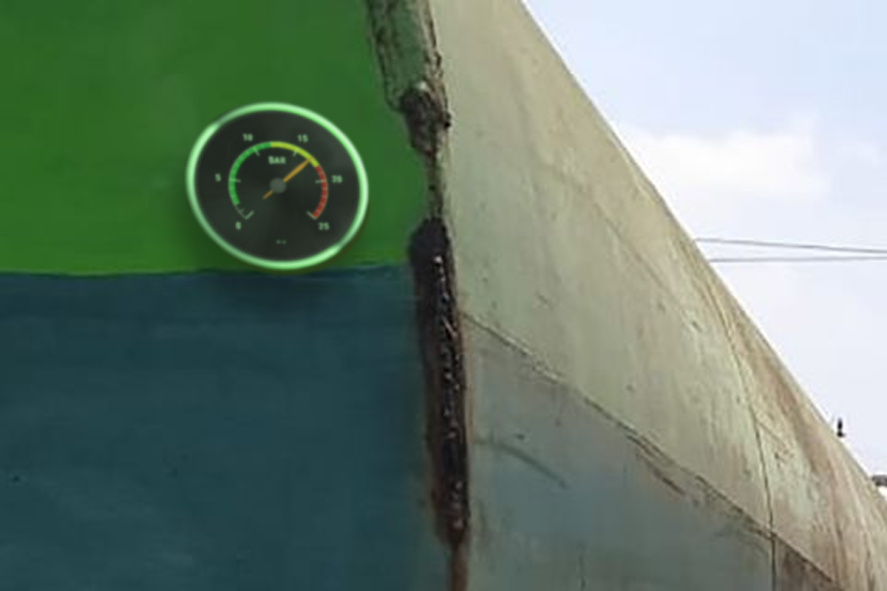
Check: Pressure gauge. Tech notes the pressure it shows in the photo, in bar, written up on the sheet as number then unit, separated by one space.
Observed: 17 bar
